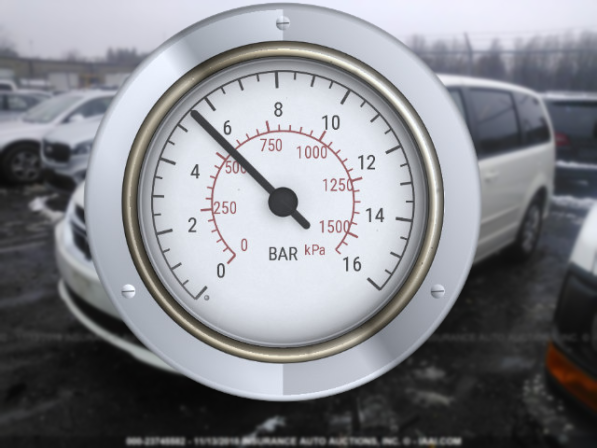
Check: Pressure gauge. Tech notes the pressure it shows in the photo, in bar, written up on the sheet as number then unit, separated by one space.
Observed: 5.5 bar
